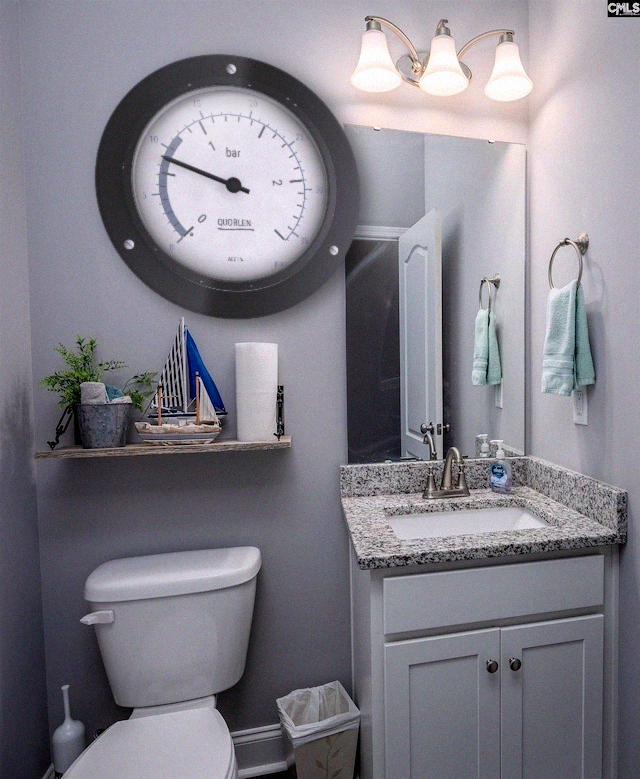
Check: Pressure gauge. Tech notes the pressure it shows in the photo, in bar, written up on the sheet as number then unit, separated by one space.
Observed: 0.6 bar
